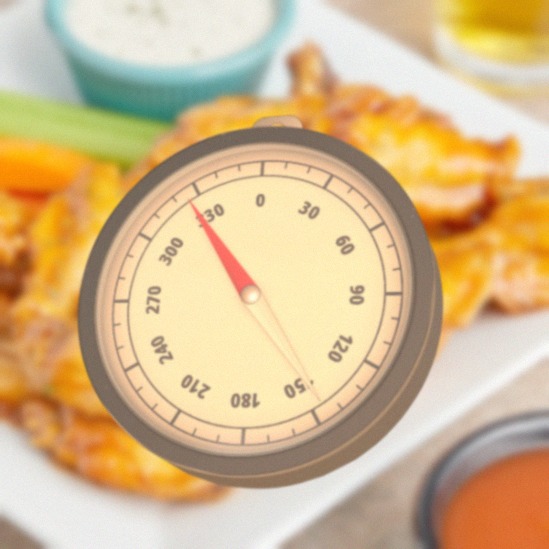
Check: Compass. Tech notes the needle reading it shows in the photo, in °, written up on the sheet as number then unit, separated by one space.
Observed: 325 °
